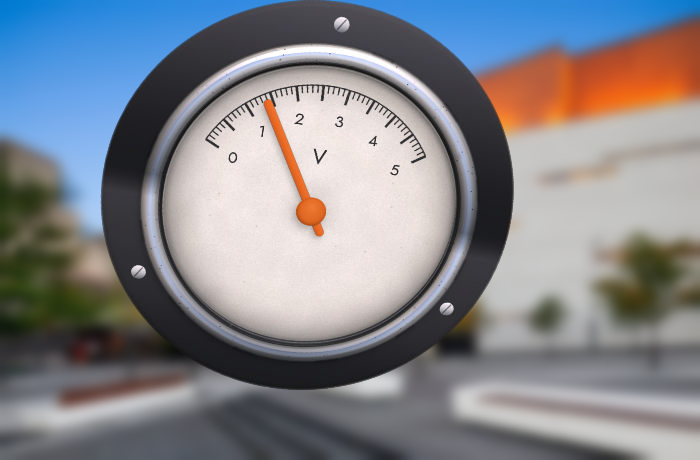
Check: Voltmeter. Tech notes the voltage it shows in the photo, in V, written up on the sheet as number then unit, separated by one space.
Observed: 1.4 V
